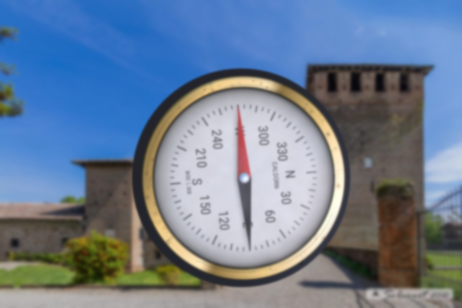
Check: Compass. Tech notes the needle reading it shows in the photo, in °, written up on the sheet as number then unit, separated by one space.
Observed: 270 °
